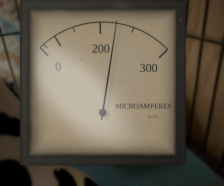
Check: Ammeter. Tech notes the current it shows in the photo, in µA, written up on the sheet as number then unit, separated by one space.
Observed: 225 µA
